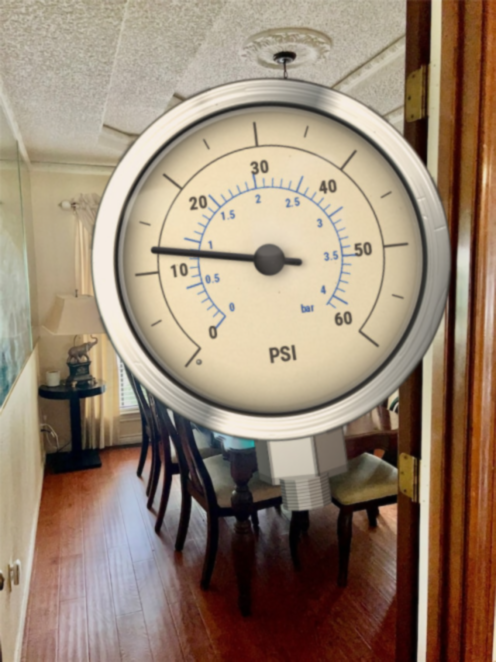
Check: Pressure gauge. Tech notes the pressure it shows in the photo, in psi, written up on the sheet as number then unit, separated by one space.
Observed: 12.5 psi
